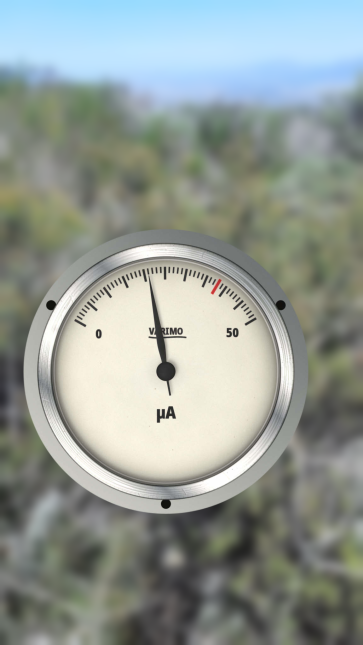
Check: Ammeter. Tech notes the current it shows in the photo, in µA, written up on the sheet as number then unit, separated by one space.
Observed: 21 µA
